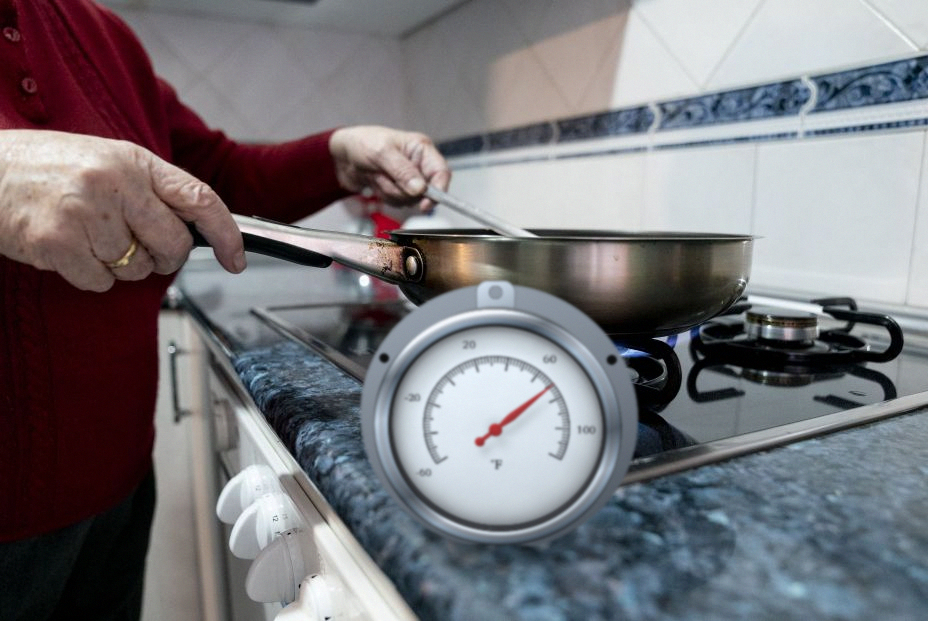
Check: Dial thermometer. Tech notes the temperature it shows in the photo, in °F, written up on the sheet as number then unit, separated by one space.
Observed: 70 °F
